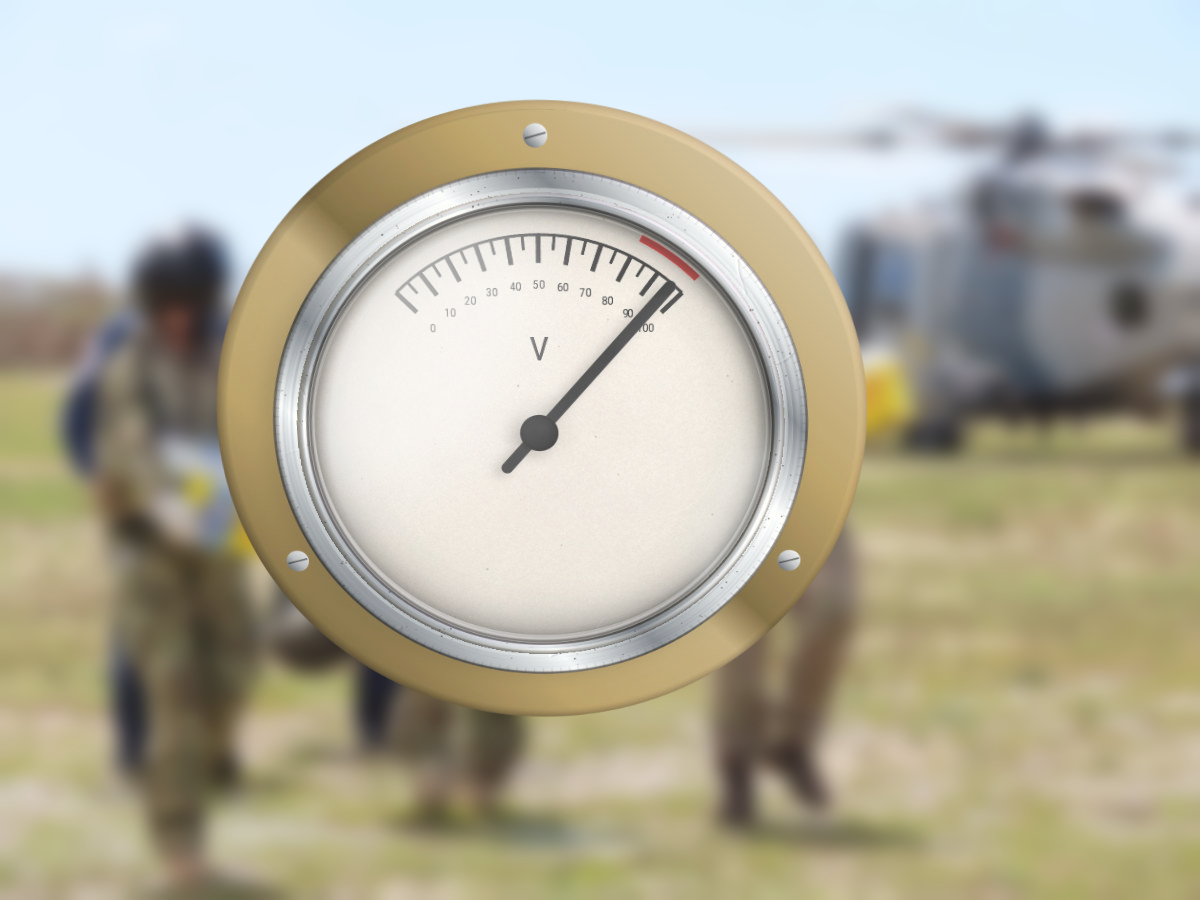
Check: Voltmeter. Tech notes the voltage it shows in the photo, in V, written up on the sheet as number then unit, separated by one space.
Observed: 95 V
